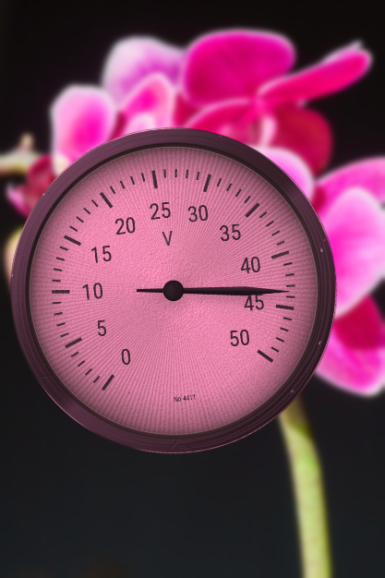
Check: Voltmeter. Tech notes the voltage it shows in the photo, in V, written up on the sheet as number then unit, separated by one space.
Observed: 43.5 V
